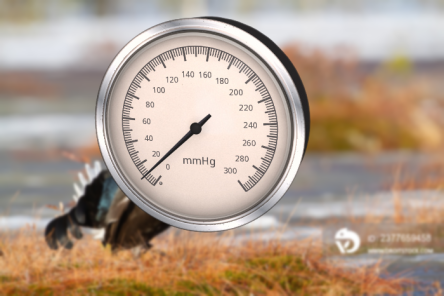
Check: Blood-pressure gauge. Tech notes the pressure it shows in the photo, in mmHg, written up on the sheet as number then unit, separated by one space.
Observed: 10 mmHg
